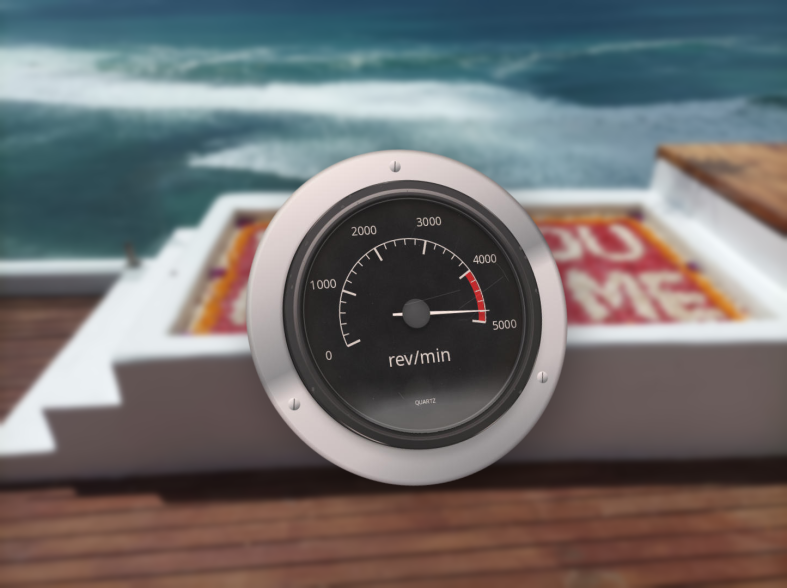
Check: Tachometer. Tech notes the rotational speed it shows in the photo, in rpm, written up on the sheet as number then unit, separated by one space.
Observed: 4800 rpm
